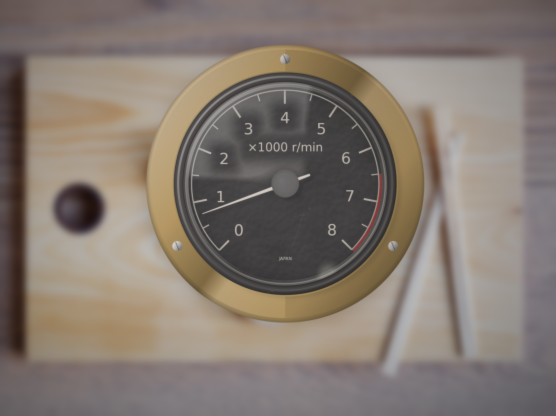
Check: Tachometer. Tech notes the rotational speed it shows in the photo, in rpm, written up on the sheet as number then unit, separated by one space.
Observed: 750 rpm
